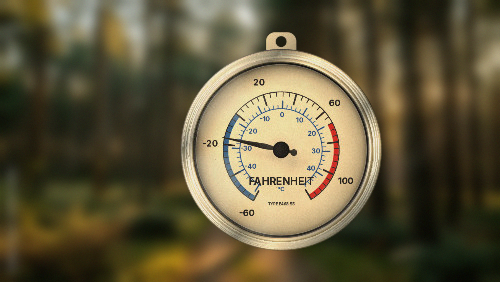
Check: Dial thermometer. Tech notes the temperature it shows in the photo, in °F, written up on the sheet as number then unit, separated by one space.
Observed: -16 °F
